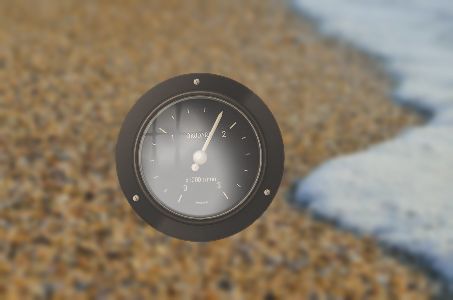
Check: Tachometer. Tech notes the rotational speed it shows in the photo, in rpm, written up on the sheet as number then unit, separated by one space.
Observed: 1800 rpm
